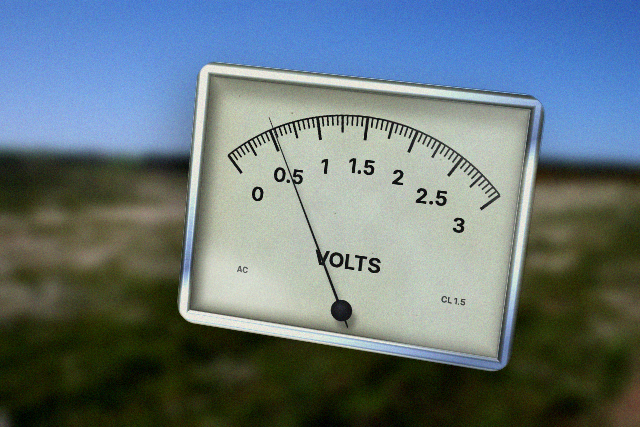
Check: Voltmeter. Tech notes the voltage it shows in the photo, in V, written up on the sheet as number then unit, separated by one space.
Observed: 0.55 V
